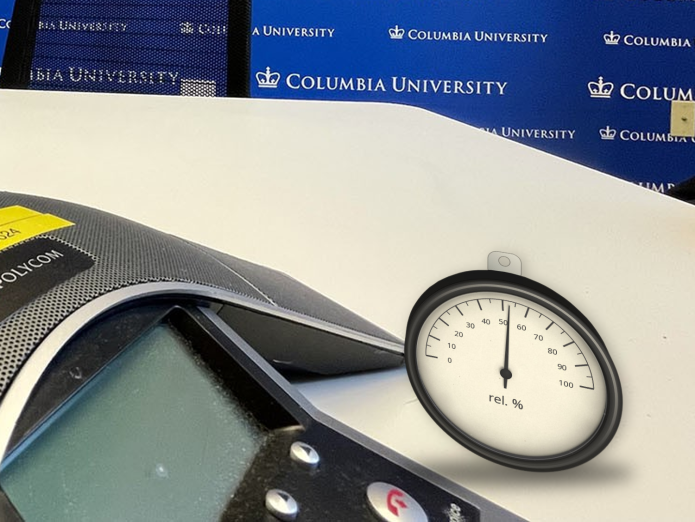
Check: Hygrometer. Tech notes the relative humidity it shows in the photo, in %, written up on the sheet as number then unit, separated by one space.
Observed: 52.5 %
